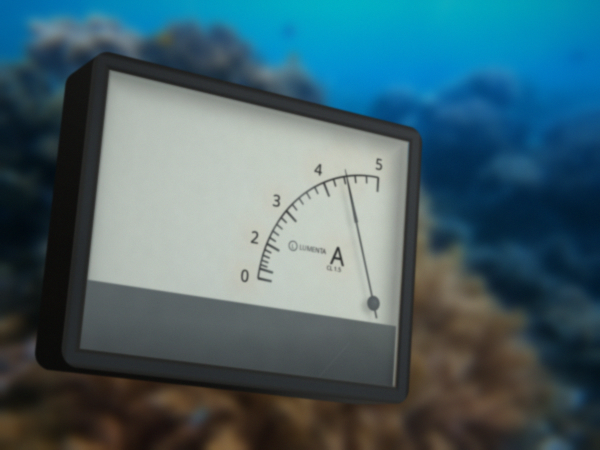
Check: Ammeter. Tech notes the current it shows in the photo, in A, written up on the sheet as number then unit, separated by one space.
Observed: 4.4 A
